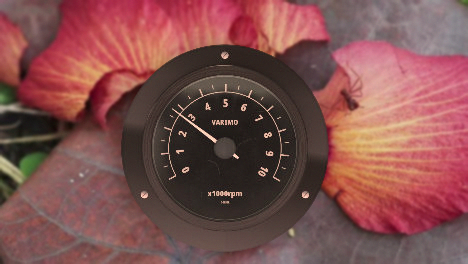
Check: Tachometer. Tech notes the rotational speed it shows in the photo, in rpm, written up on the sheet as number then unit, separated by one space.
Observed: 2750 rpm
